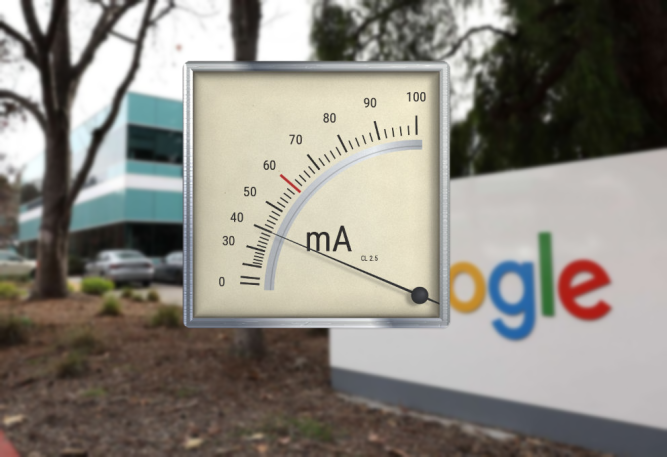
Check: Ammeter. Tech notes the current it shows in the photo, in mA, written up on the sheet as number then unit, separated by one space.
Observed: 40 mA
